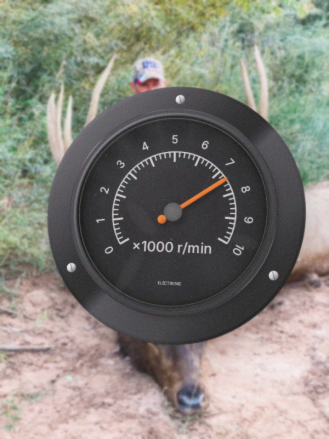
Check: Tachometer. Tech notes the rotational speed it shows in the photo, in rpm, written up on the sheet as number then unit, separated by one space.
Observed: 7400 rpm
